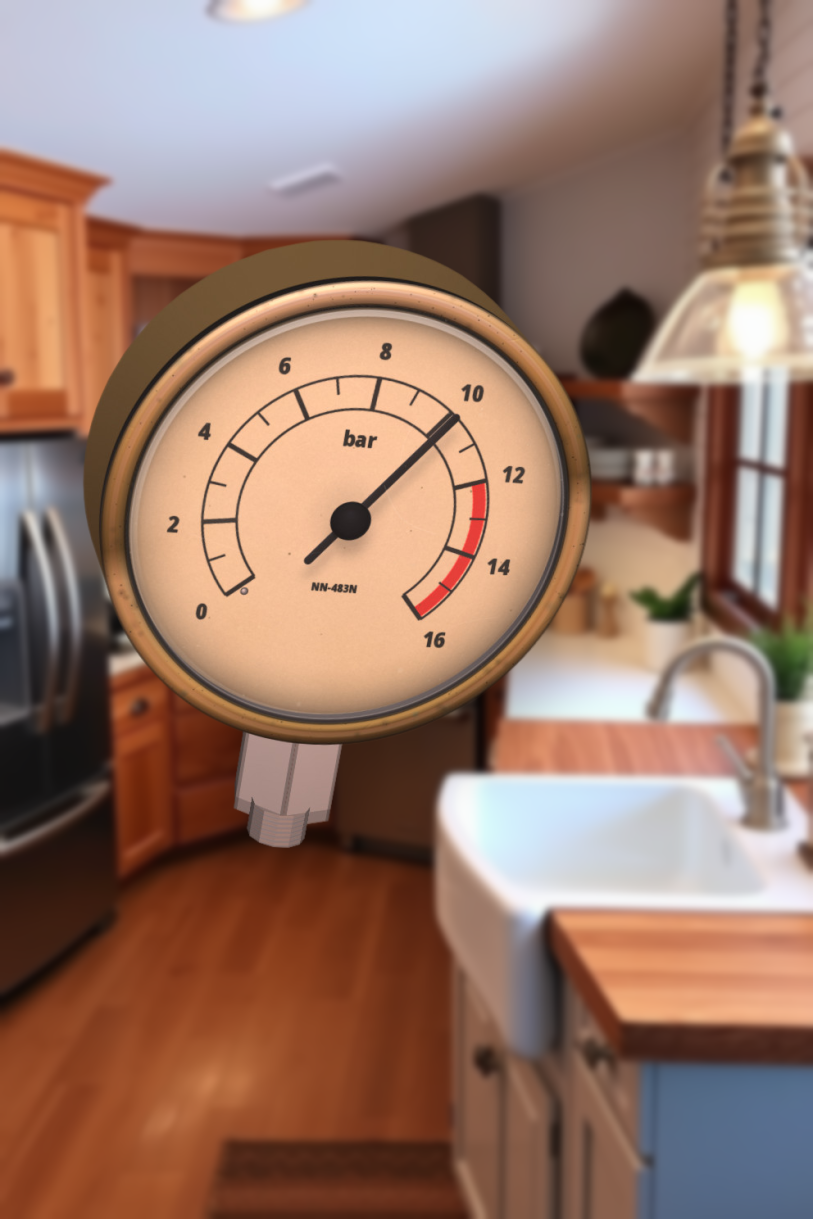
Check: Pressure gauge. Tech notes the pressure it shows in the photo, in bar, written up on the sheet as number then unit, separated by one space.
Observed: 10 bar
